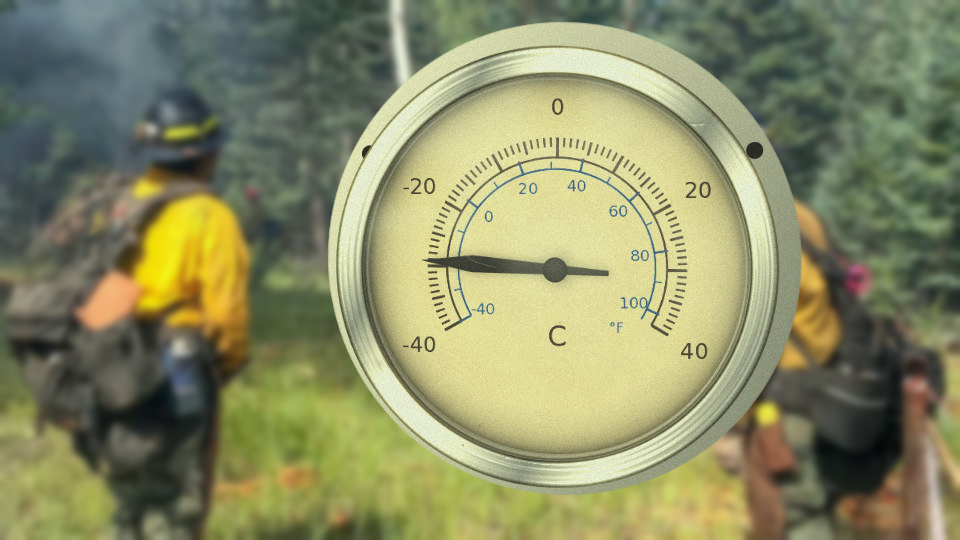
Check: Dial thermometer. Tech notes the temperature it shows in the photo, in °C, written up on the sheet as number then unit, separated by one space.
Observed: -29 °C
